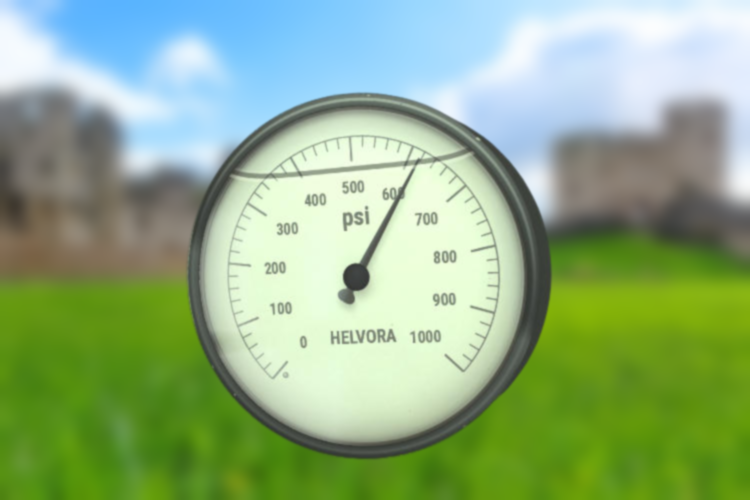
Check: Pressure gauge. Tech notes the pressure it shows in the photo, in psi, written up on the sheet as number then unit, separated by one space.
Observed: 620 psi
